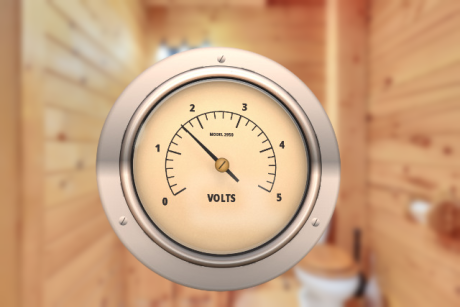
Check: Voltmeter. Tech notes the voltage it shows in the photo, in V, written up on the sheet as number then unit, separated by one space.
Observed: 1.6 V
